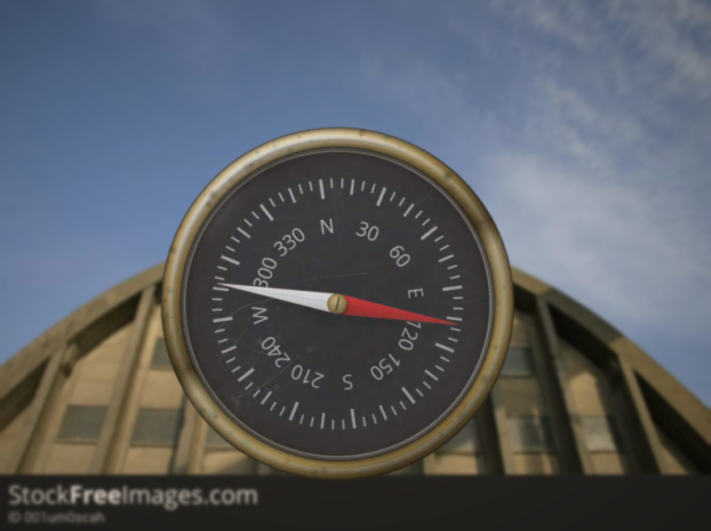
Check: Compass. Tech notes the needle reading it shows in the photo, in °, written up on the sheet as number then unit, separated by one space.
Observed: 107.5 °
